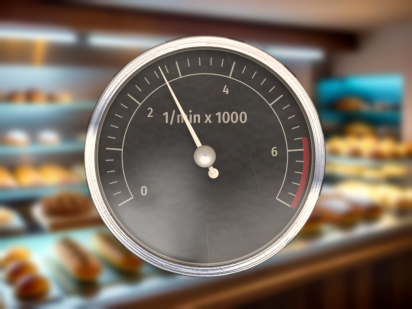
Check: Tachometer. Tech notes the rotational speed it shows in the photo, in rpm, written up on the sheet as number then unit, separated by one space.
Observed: 2700 rpm
